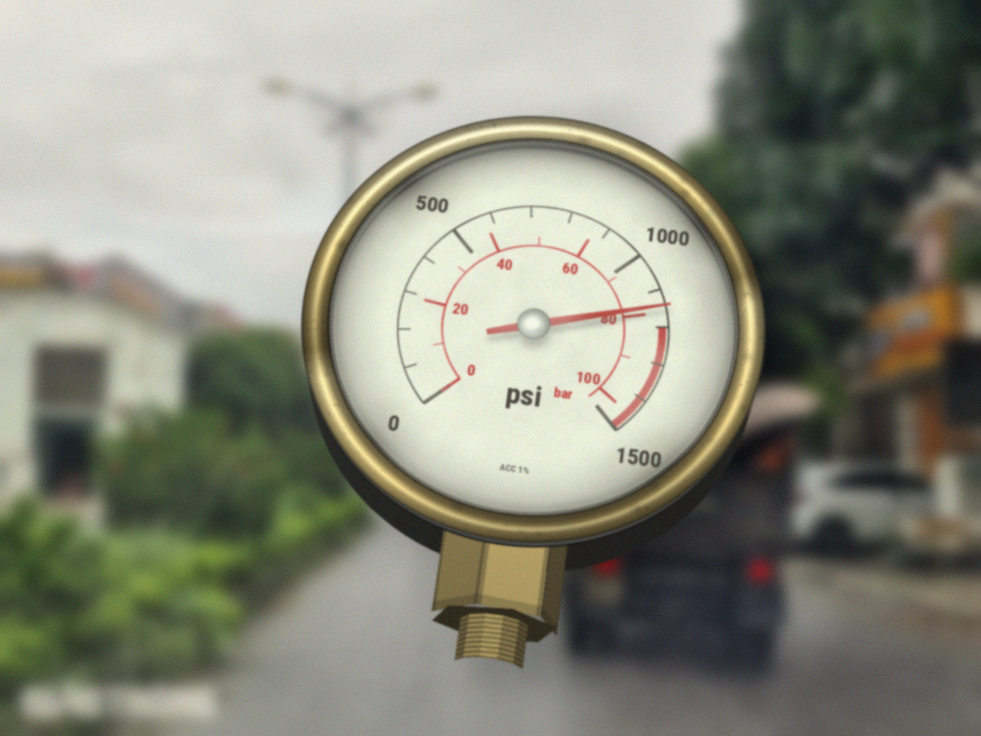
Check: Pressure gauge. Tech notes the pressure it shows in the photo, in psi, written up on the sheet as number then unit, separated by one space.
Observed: 1150 psi
